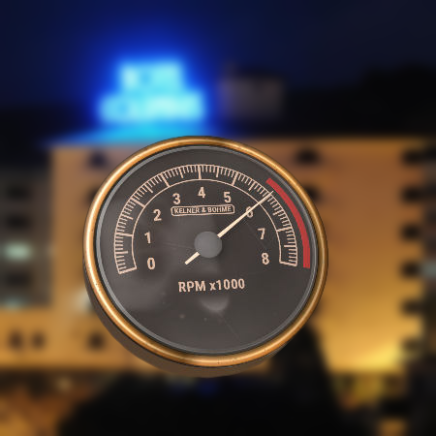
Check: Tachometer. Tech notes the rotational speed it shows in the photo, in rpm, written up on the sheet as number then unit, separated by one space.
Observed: 6000 rpm
